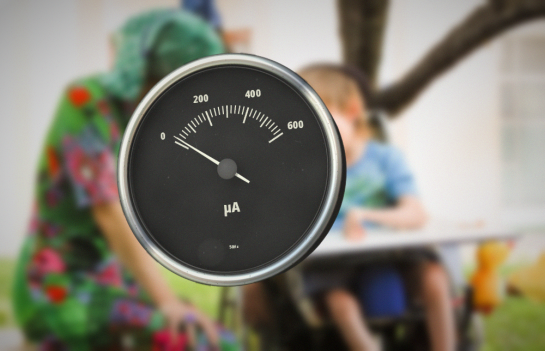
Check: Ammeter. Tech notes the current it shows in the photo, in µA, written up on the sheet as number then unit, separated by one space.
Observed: 20 µA
